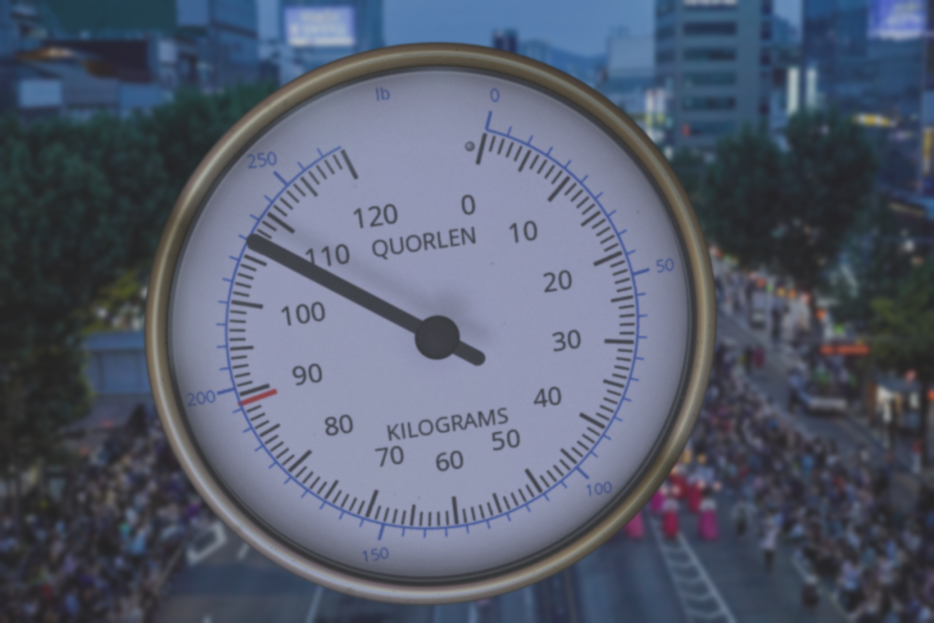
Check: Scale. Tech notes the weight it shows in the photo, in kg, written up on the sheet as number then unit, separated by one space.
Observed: 107 kg
